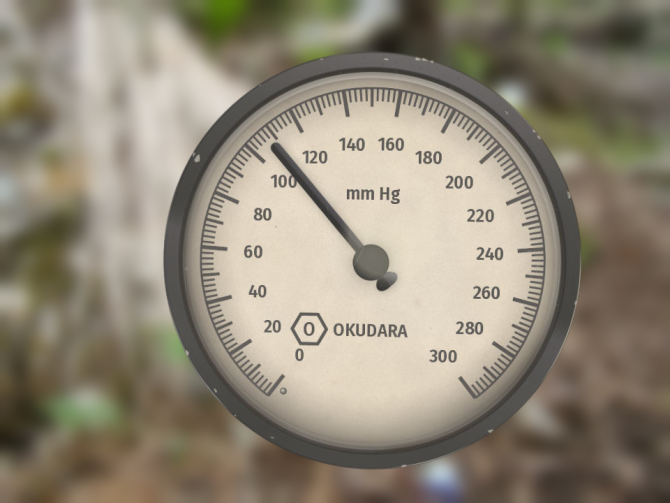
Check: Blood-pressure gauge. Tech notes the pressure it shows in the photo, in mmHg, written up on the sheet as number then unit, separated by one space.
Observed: 108 mmHg
